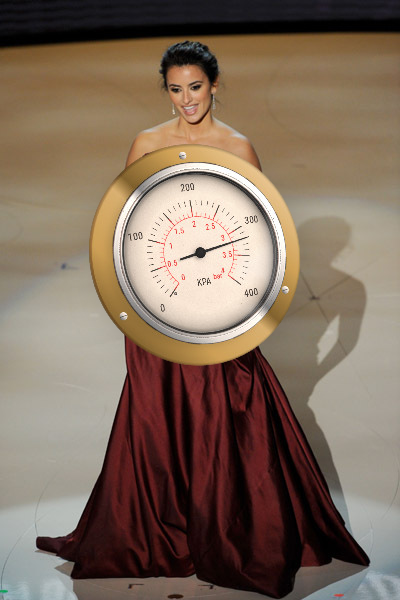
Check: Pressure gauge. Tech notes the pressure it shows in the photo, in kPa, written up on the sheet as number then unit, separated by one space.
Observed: 320 kPa
